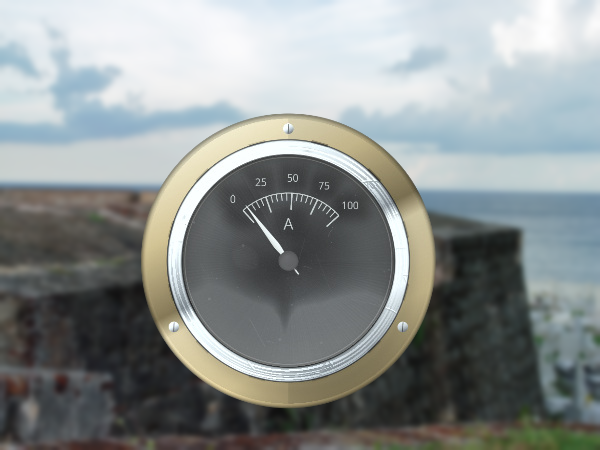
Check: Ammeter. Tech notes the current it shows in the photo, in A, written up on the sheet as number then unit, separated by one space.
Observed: 5 A
